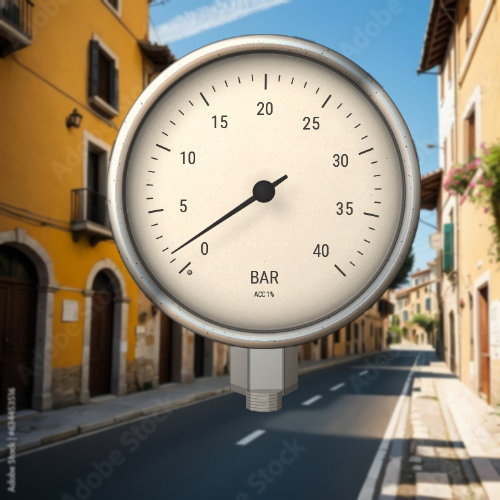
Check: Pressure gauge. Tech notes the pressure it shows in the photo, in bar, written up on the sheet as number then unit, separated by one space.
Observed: 1.5 bar
